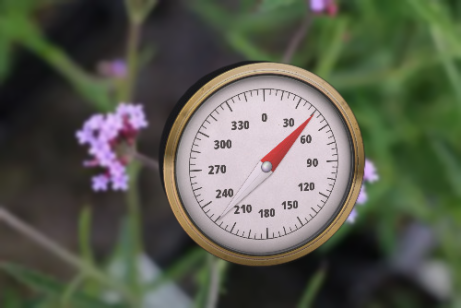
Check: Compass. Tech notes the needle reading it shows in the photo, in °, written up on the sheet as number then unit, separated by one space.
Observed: 45 °
